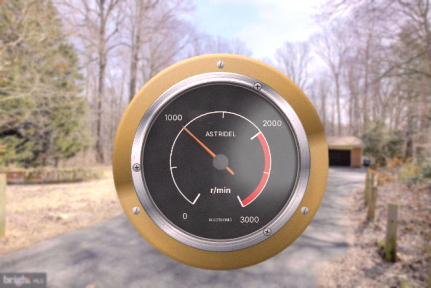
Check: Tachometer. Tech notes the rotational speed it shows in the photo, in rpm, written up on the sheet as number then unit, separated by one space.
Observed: 1000 rpm
